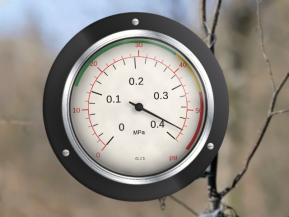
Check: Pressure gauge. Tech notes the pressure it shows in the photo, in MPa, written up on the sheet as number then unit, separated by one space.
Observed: 0.38 MPa
